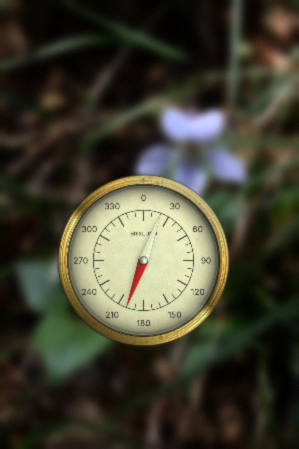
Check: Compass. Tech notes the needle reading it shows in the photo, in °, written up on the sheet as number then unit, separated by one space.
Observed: 200 °
